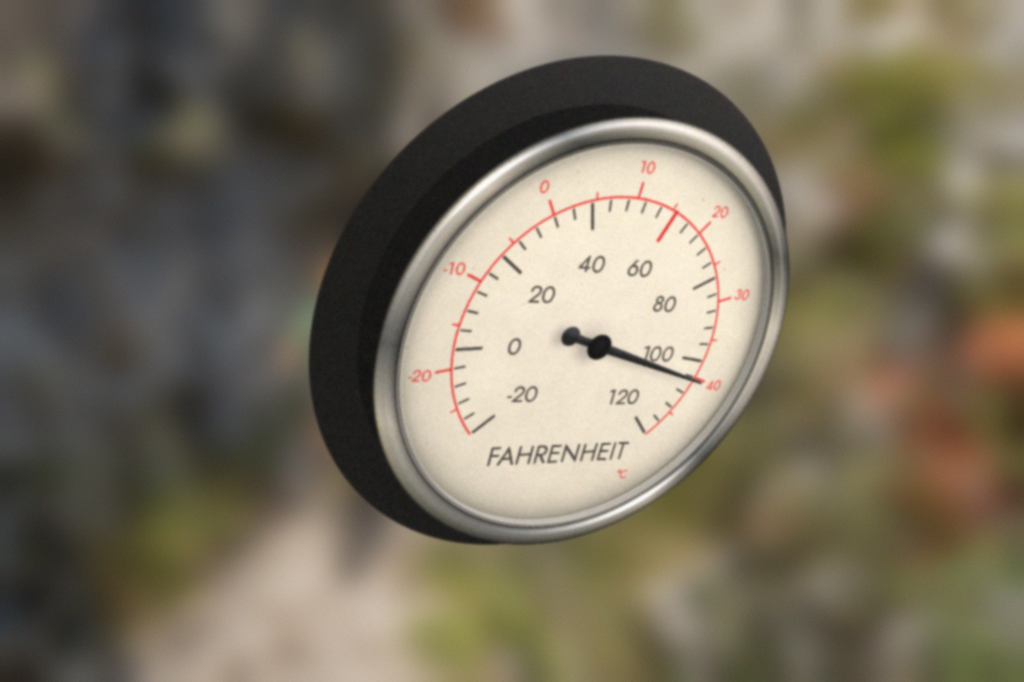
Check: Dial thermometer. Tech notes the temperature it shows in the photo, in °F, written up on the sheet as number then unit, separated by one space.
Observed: 104 °F
